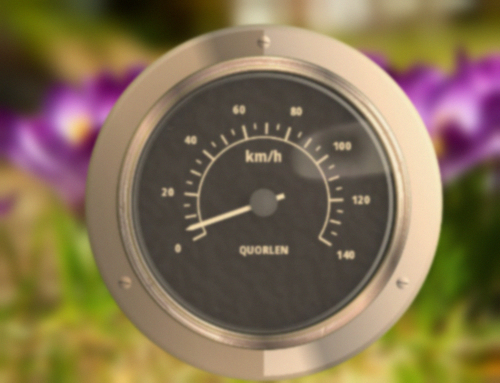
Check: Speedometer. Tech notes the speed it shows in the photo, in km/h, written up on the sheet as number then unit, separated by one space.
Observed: 5 km/h
